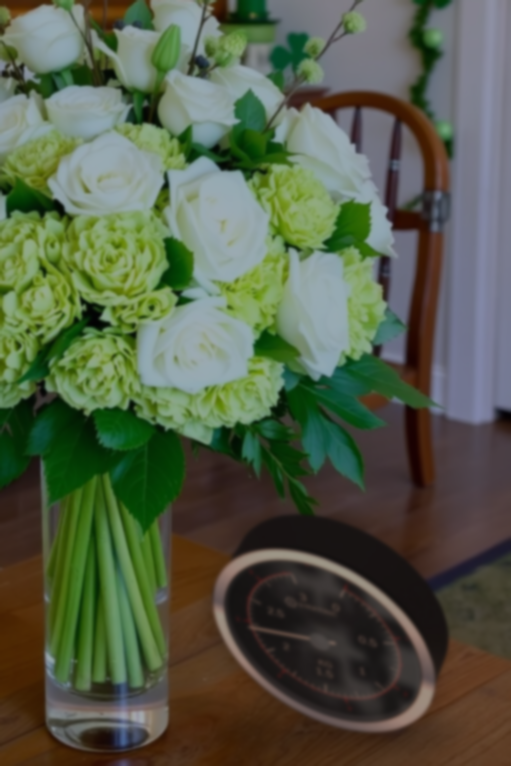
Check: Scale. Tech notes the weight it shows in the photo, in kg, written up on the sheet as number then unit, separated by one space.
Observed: 2.25 kg
